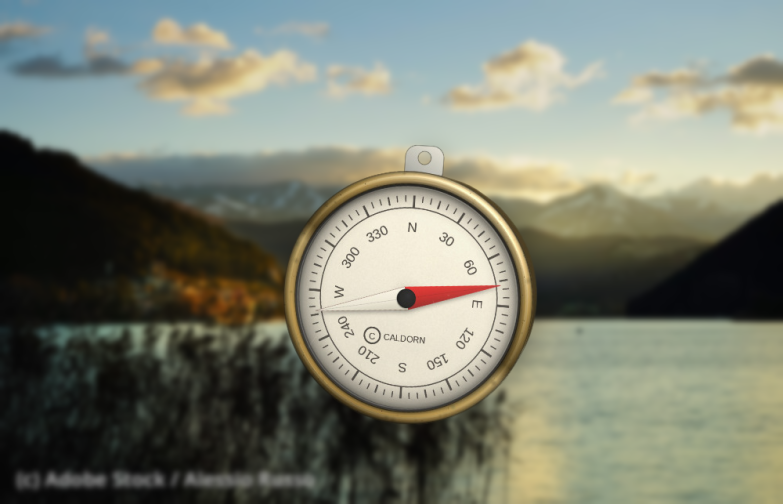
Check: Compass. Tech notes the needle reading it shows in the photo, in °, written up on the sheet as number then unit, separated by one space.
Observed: 77.5 °
